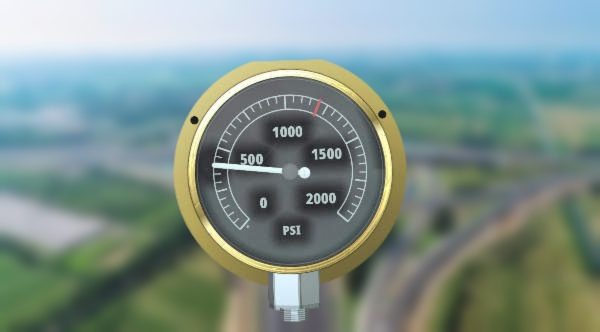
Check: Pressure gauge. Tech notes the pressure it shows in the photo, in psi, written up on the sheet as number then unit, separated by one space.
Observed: 400 psi
